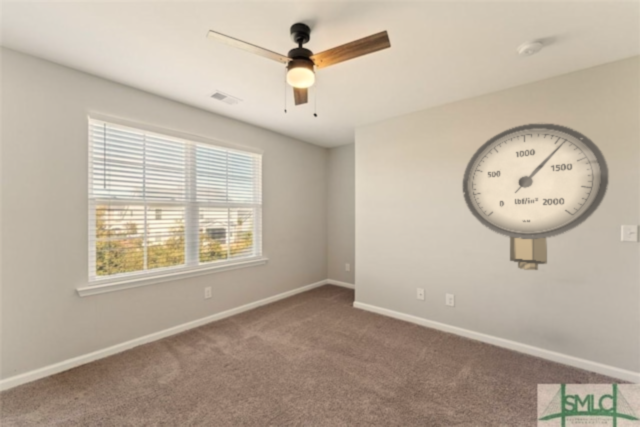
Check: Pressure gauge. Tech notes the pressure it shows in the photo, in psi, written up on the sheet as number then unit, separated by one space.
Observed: 1300 psi
